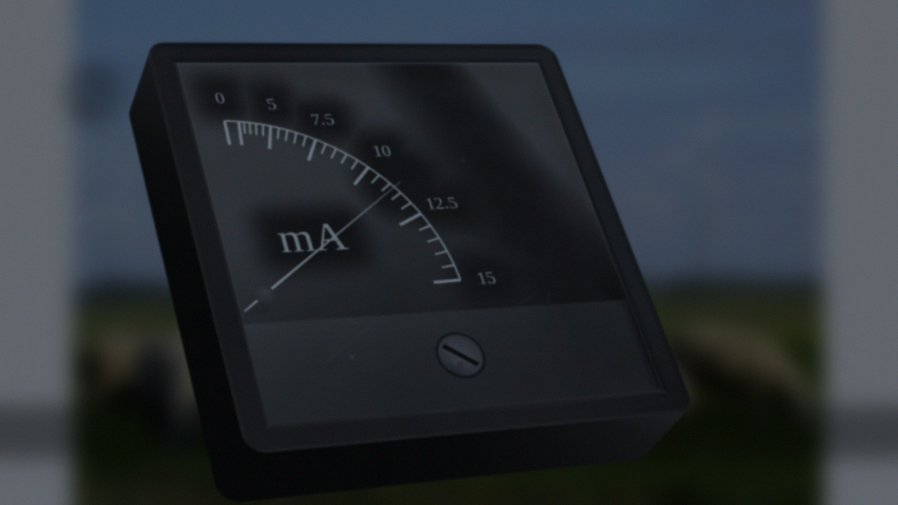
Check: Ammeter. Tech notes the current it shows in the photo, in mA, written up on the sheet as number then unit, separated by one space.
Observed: 11.25 mA
